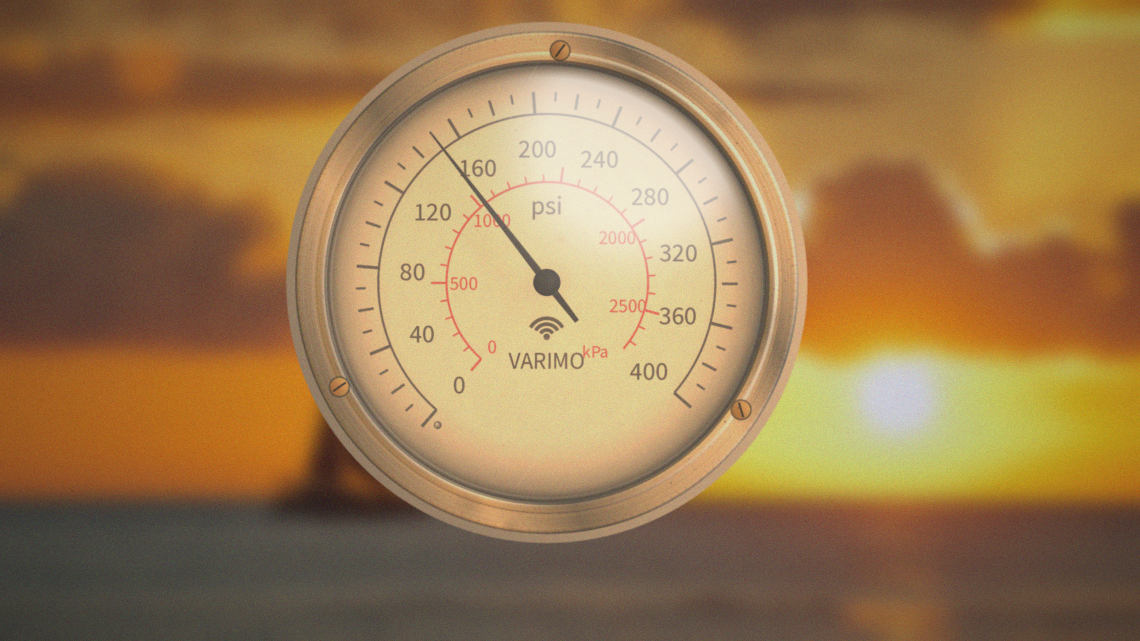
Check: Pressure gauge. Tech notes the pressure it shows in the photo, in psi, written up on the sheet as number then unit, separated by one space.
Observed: 150 psi
